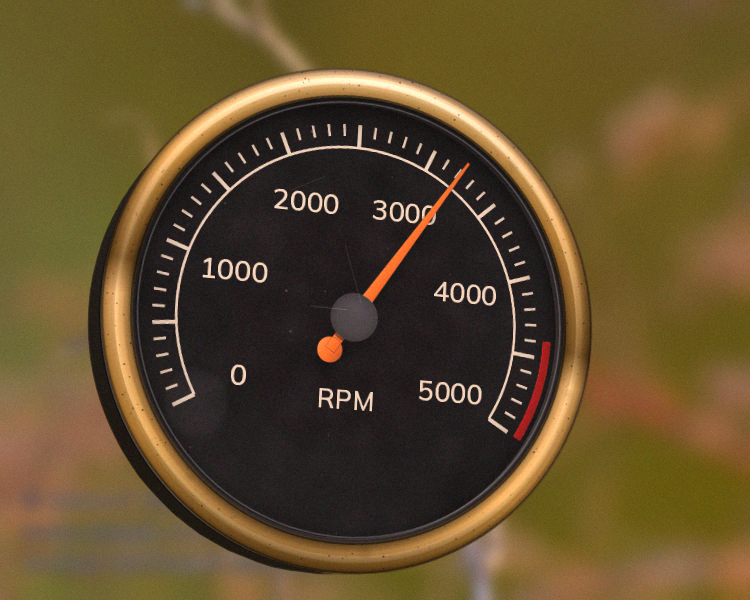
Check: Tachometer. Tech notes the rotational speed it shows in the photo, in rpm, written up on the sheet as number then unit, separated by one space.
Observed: 3200 rpm
